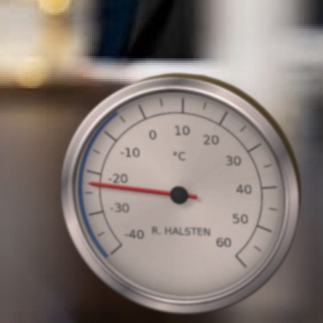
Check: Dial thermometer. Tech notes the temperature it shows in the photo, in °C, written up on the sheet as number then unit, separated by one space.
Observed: -22.5 °C
